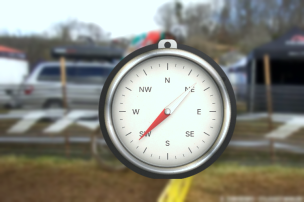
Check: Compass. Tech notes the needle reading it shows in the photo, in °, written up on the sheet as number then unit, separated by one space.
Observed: 225 °
